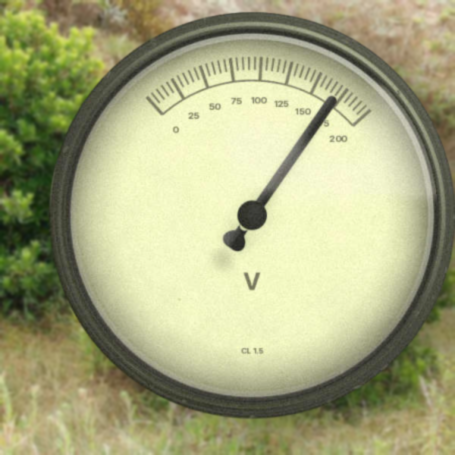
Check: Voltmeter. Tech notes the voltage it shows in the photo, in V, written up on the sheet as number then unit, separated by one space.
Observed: 170 V
